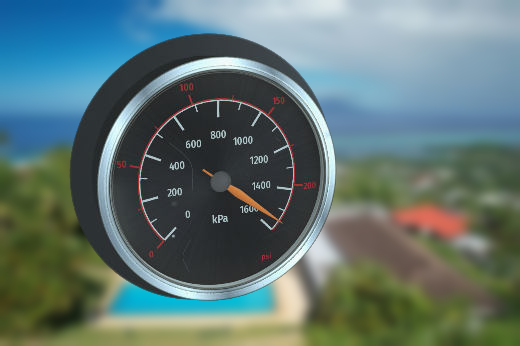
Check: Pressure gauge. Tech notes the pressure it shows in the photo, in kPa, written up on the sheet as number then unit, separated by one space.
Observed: 1550 kPa
